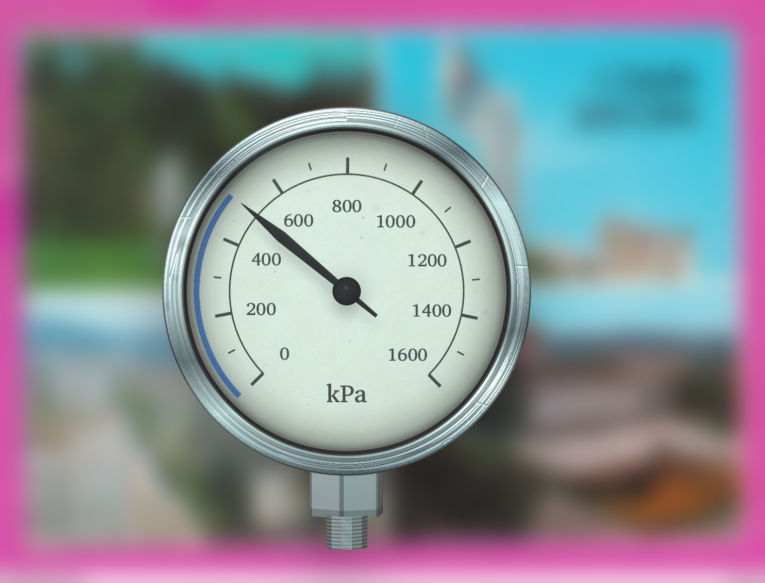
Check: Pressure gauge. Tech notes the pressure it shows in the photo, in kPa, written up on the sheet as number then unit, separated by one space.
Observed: 500 kPa
